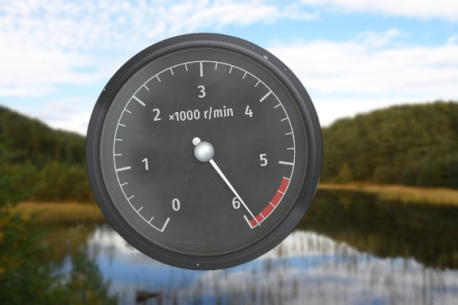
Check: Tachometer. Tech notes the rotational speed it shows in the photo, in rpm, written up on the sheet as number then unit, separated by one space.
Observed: 5900 rpm
